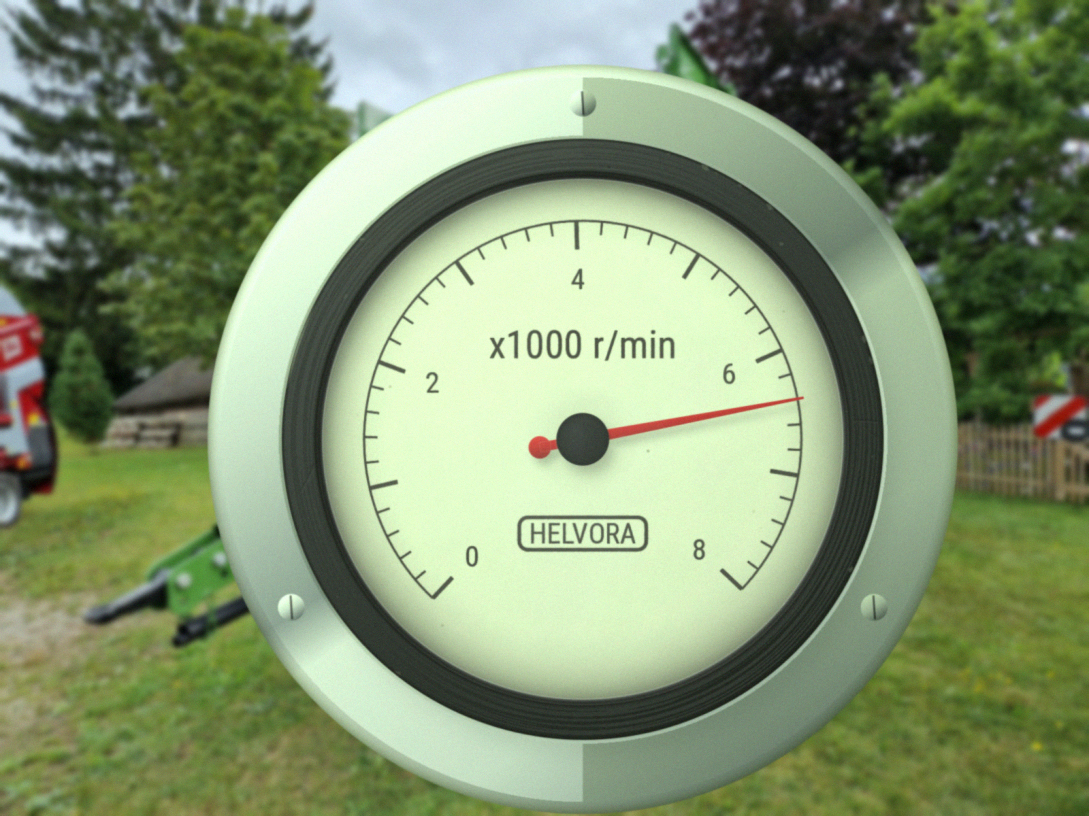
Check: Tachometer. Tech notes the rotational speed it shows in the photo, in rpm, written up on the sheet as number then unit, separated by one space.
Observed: 6400 rpm
